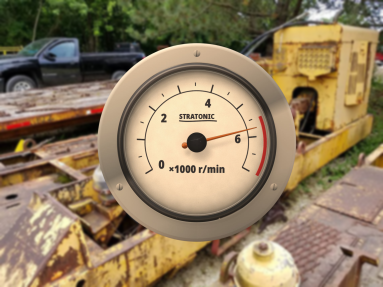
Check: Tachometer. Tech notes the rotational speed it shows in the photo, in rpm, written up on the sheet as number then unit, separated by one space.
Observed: 5750 rpm
